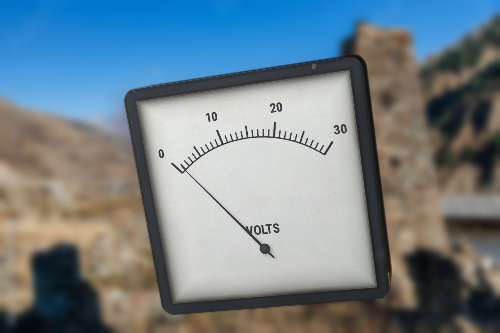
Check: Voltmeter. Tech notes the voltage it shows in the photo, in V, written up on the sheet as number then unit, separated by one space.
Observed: 1 V
